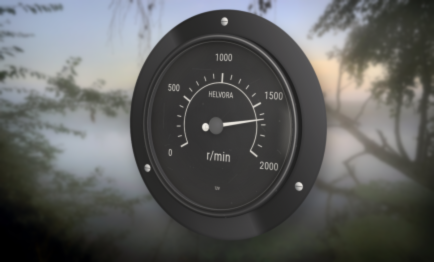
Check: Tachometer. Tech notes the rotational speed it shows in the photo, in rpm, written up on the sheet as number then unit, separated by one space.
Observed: 1650 rpm
